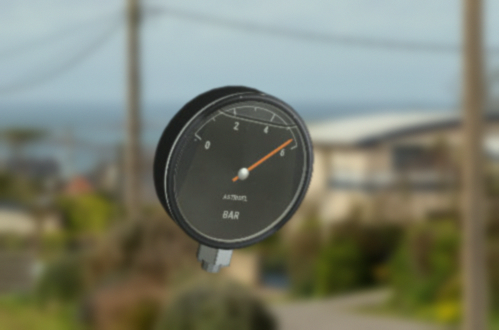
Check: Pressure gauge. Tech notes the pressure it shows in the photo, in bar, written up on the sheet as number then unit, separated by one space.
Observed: 5.5 bar
